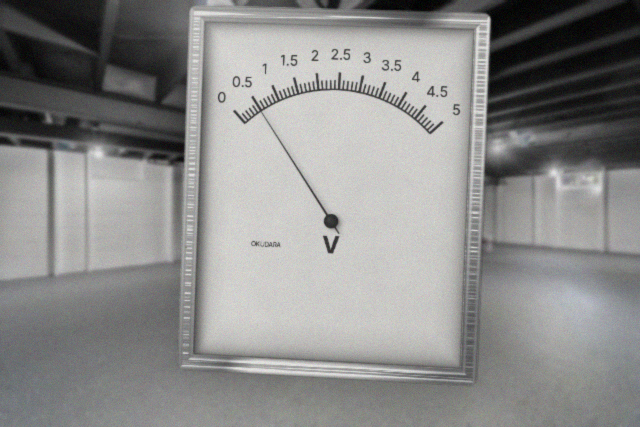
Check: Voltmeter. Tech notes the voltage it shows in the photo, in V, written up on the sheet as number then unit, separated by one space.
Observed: 0.5 V
